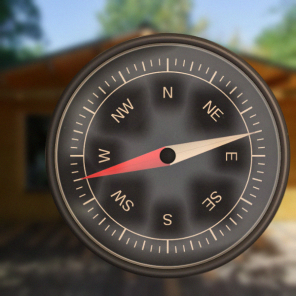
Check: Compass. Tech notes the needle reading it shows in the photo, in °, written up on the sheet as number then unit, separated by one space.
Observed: 255 °
